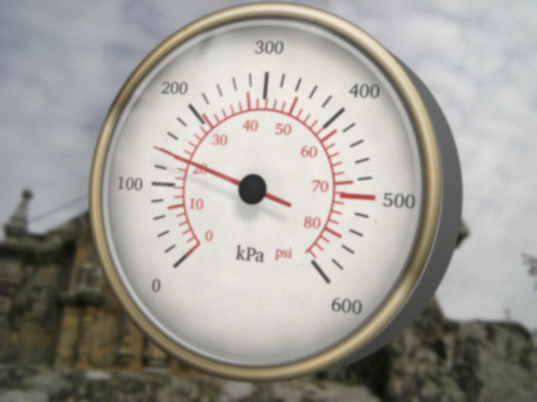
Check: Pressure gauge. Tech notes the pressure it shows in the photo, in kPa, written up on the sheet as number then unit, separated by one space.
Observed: 140 kPa
